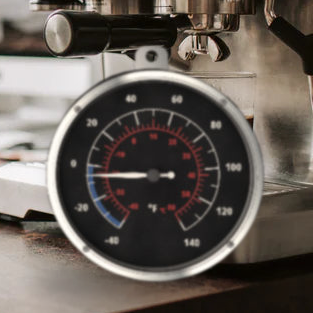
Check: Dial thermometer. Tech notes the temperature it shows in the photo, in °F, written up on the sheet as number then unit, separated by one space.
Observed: -5 °F
